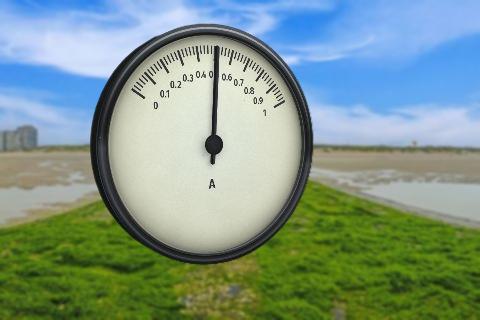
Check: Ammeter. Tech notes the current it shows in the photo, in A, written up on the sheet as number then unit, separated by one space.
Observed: 0.5 A
